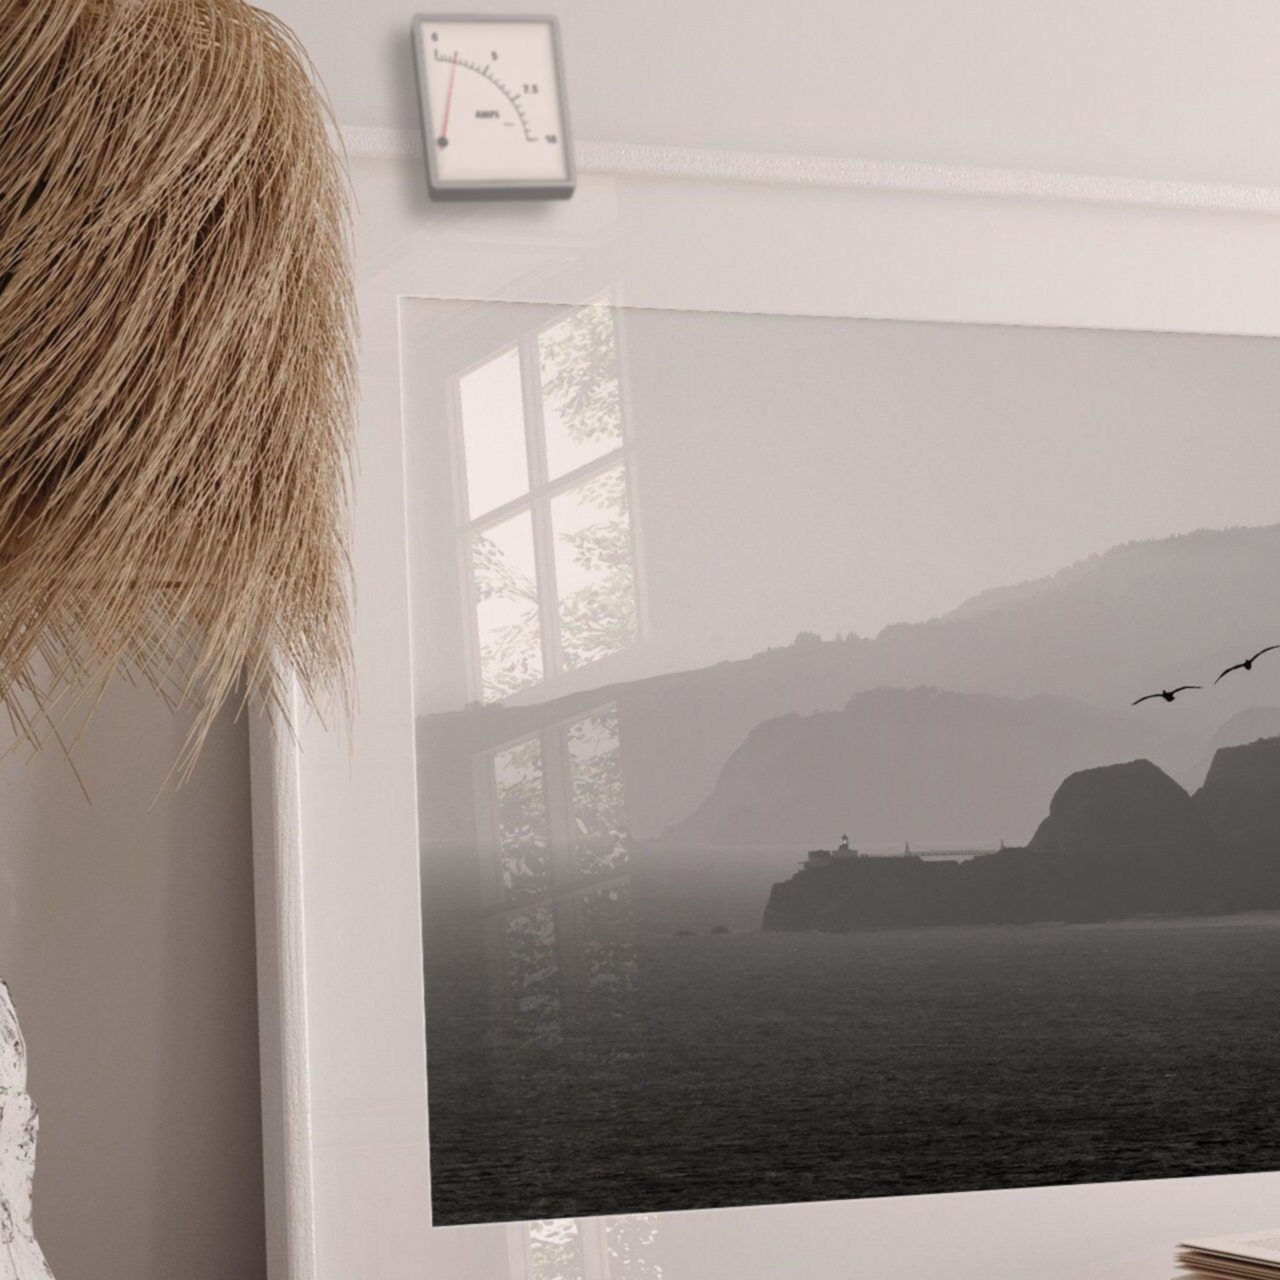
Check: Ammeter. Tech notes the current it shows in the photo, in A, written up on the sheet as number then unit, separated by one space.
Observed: 2.5 A
